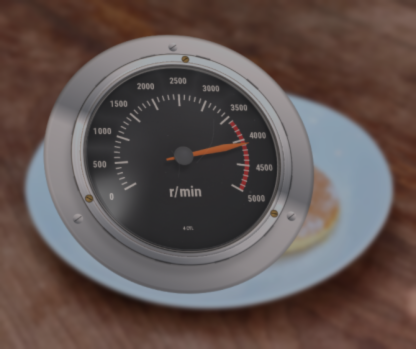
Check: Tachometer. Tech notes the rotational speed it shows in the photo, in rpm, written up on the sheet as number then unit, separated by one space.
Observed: 4100 rpm
